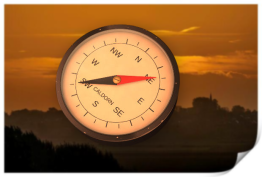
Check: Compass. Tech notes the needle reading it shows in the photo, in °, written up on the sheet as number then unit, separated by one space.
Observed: 45 °
